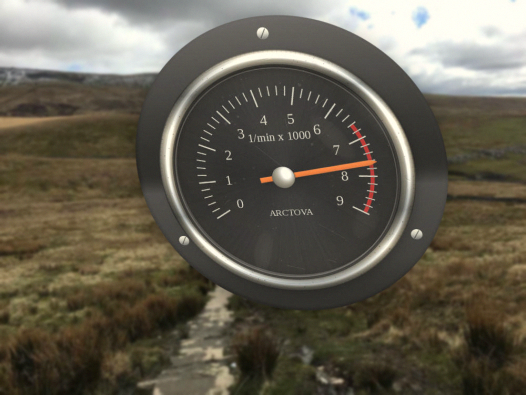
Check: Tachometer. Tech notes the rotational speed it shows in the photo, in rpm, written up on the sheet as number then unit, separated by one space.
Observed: 7600 rpm
